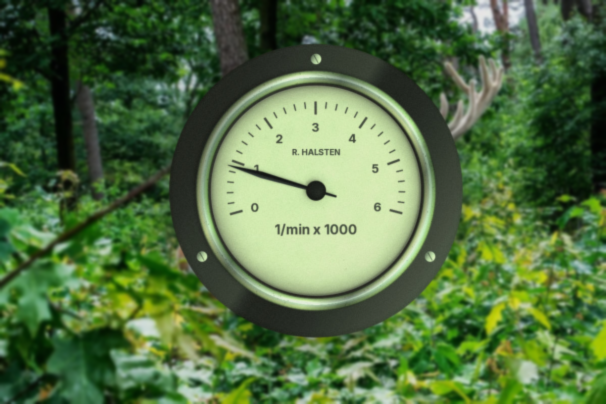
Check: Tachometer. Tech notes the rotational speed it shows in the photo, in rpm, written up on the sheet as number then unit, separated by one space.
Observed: 900 rpm
